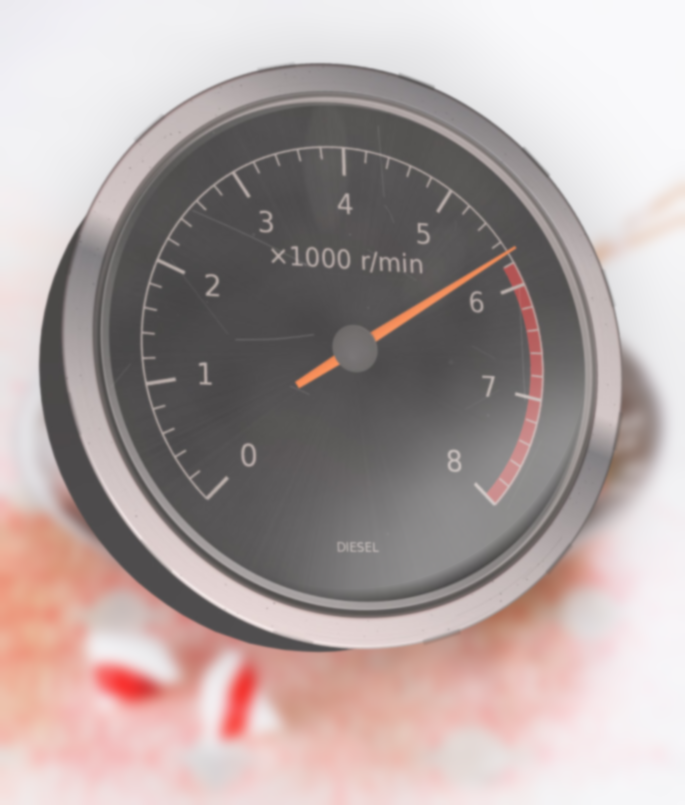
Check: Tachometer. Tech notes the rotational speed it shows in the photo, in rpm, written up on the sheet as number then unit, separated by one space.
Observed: 5700 rpm
